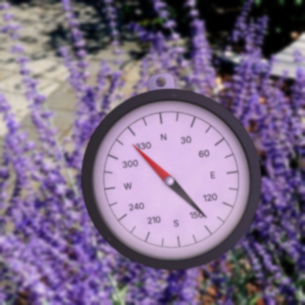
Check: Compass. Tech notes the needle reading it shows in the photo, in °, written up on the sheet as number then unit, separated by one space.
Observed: 322.5 °
